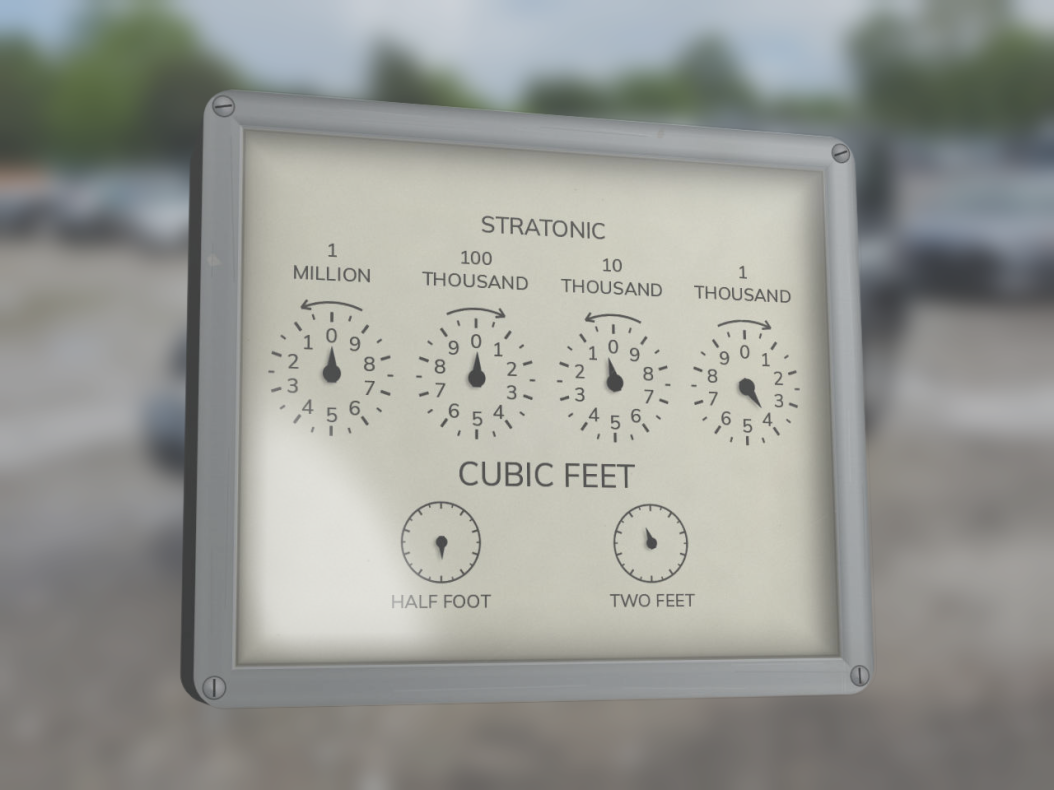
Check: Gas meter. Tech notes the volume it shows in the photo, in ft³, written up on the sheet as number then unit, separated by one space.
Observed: 400 ft³
